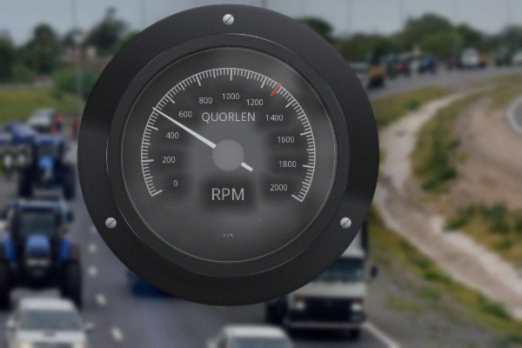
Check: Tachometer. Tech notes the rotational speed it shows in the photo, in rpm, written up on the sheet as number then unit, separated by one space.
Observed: 500 rpm
